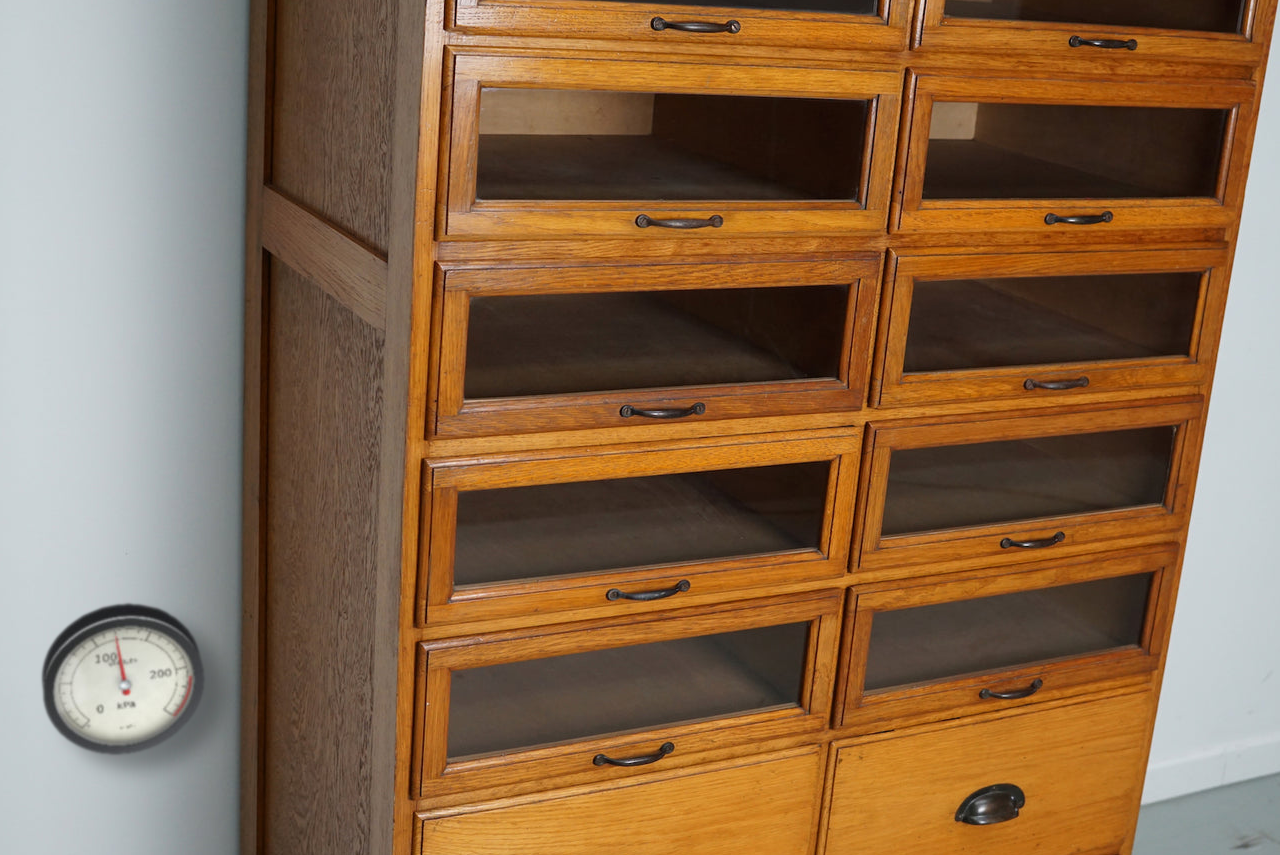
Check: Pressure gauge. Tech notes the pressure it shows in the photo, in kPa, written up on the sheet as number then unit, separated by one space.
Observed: 120 kPa
